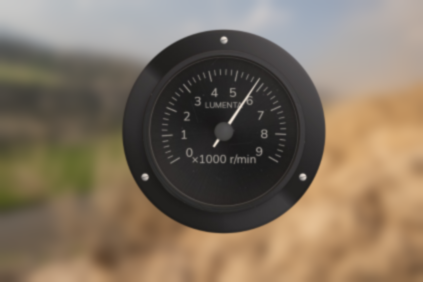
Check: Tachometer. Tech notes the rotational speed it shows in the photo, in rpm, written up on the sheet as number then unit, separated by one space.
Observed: 5800 rpm
